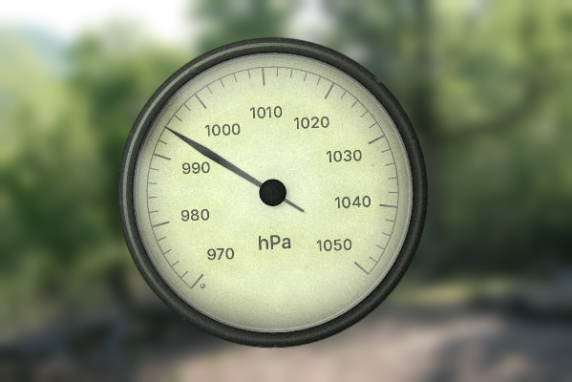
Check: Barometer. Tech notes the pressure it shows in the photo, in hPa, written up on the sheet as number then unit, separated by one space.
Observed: 994 hPa
